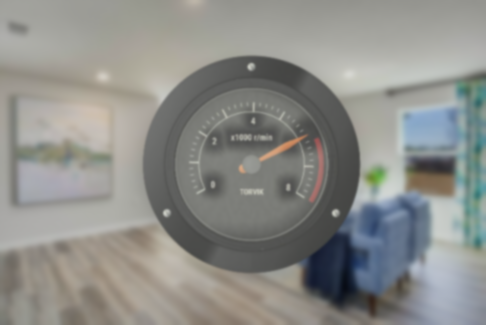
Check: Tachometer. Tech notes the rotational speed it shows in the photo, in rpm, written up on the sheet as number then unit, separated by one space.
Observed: 6000 rpm
